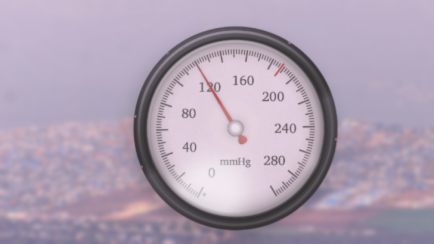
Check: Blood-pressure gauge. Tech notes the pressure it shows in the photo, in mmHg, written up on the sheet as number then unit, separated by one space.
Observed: 120 mmHg
